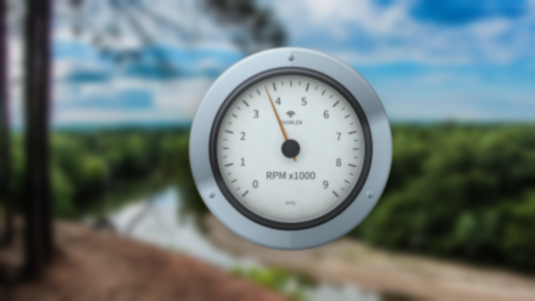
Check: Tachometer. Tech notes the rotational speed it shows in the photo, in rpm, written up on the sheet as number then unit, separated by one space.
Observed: 3750 rpm
